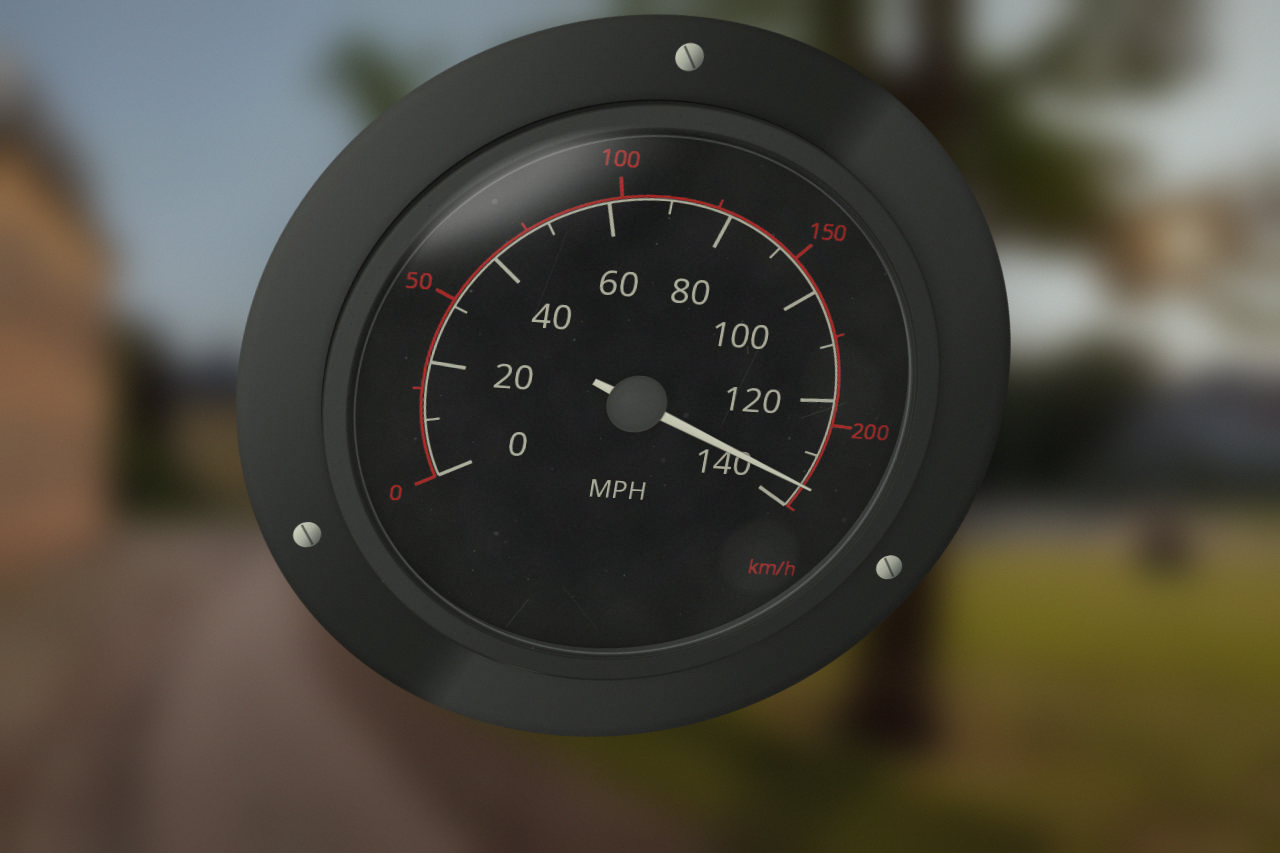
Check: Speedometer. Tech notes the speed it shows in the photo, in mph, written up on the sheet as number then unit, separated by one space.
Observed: 135 mph
